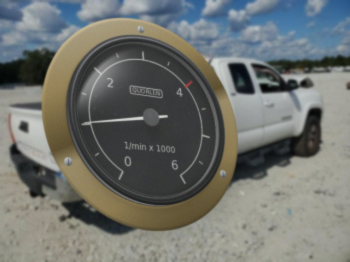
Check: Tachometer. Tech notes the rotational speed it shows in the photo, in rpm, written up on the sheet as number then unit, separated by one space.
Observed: 1000 rpm
